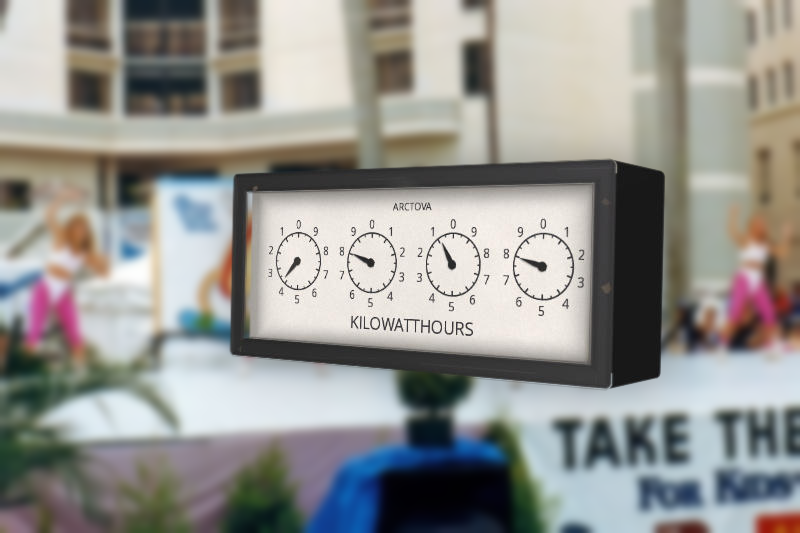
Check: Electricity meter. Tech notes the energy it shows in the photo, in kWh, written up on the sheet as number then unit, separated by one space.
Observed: 3808 kWh
